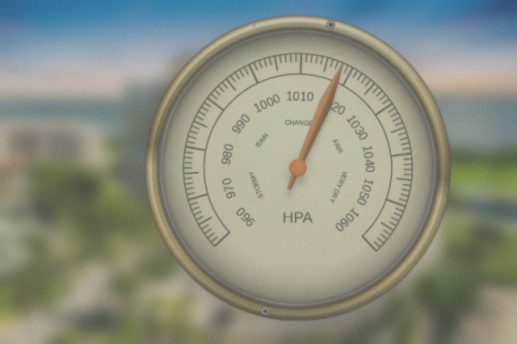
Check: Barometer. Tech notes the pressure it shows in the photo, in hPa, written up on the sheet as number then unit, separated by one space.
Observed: 1018 hPa
